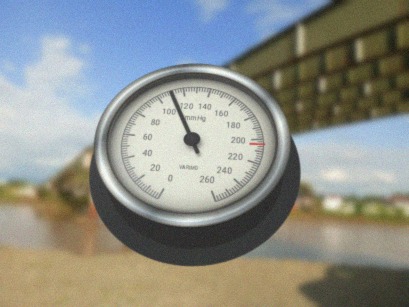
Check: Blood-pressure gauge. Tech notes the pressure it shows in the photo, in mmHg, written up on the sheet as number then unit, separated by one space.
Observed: 110 mmHg
